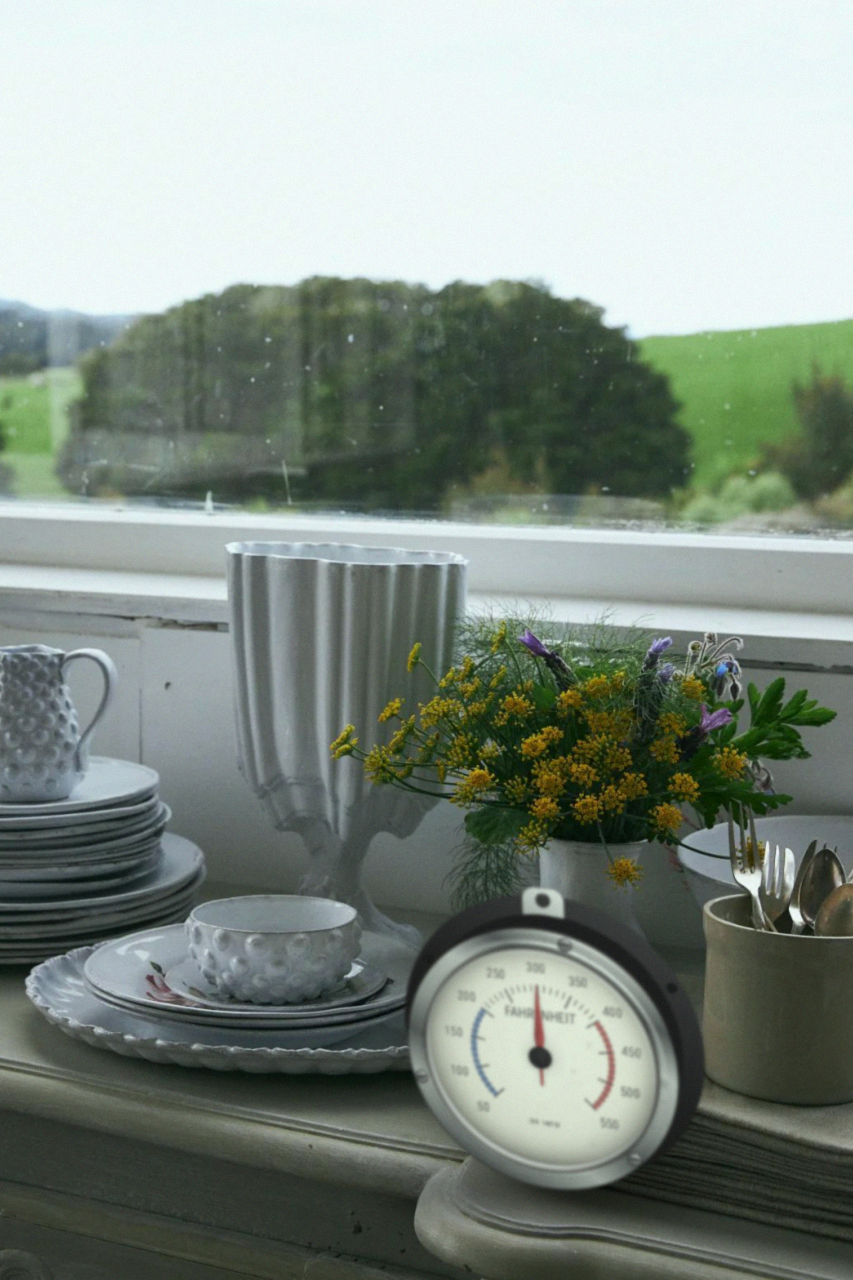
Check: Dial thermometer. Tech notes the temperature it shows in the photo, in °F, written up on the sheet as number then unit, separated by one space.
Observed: 300 °F
